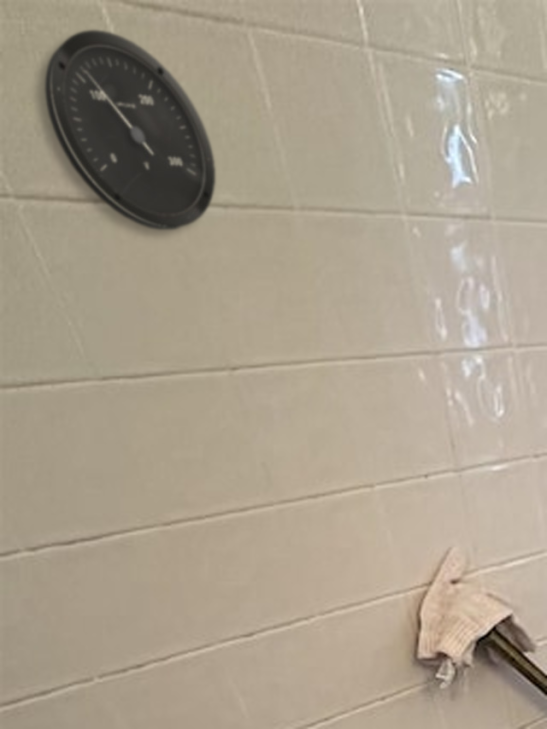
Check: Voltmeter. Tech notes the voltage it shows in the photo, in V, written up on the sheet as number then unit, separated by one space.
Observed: 110 V
